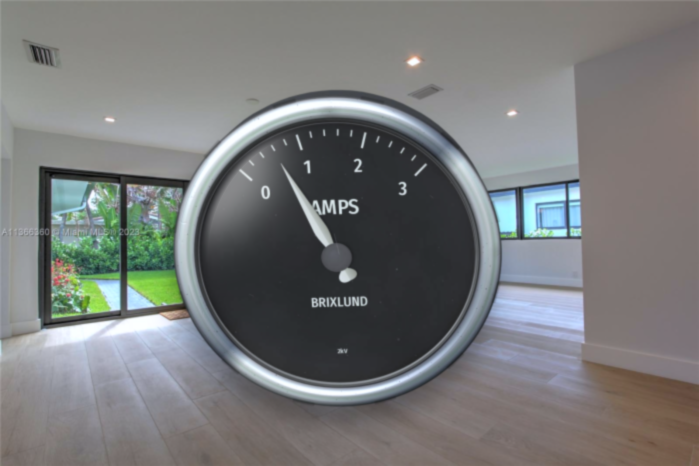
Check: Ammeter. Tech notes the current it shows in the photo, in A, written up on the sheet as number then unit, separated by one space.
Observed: 0.6 A
